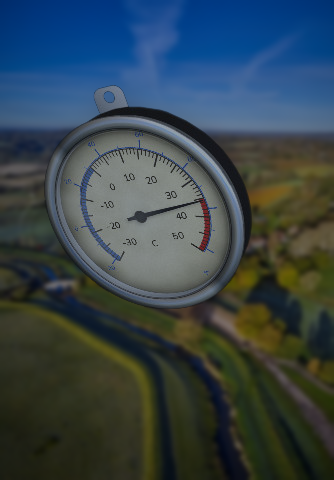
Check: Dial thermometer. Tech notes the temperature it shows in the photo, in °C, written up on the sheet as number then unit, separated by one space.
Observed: 35 °C
